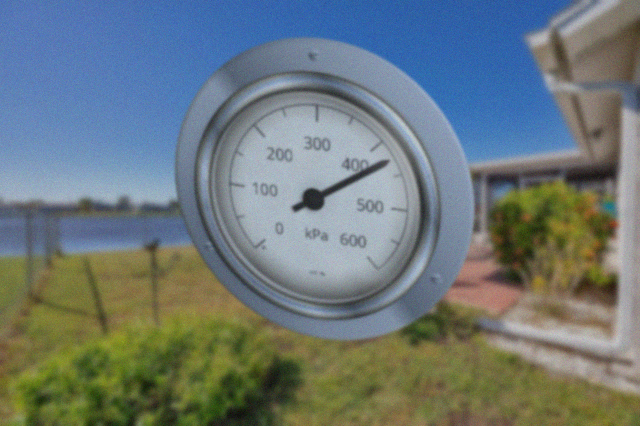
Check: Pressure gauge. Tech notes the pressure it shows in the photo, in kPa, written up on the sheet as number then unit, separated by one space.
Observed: 425 kPa
